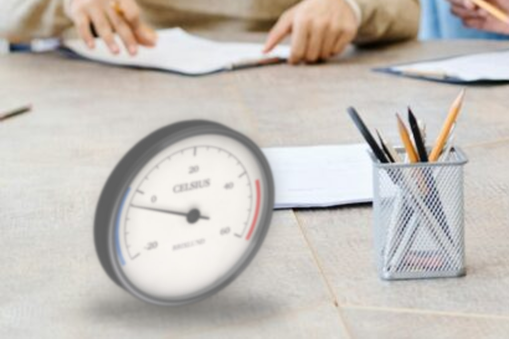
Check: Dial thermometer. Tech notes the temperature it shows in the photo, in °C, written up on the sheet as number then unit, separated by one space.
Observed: -4 °C
